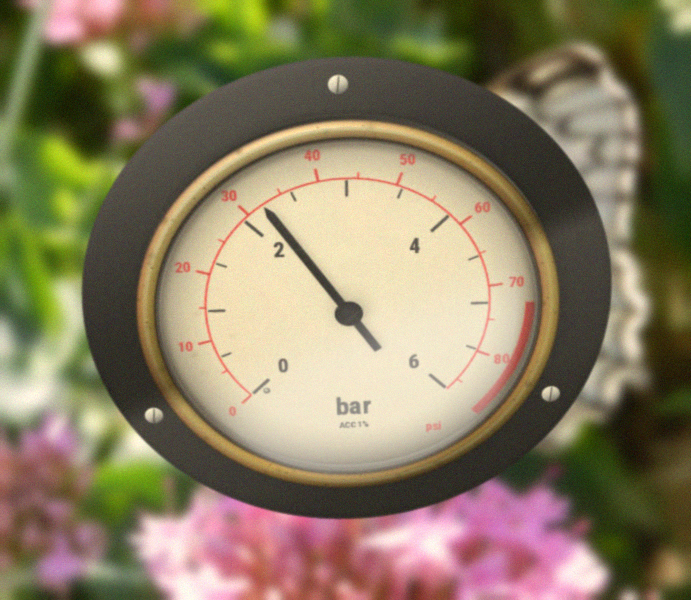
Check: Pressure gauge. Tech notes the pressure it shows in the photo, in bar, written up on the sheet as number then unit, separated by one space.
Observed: 2.25 bar
